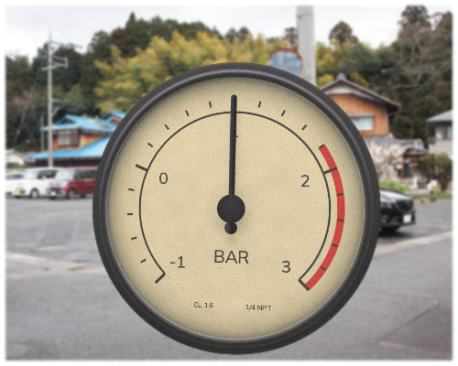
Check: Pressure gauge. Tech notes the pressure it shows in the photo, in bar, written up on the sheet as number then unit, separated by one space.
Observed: 1 bar
